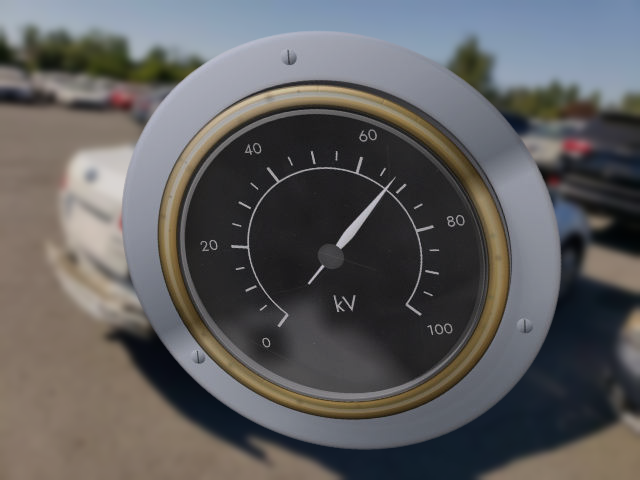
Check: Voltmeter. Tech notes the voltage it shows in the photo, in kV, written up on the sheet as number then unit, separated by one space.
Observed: 67.5 kV
